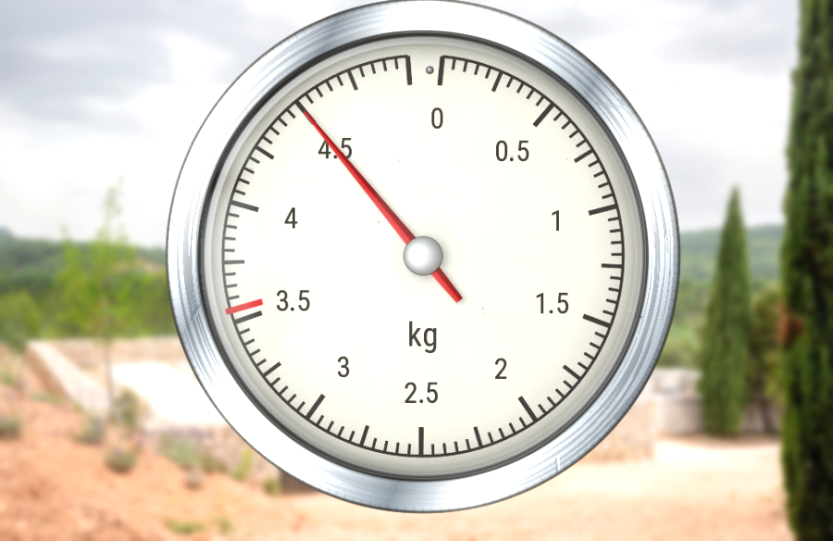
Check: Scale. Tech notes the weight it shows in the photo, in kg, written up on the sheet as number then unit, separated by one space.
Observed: 4.5 kg
